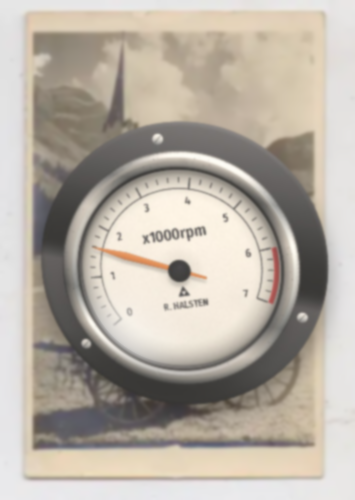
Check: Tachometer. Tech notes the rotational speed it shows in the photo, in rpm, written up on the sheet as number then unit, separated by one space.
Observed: 1600 rpm
